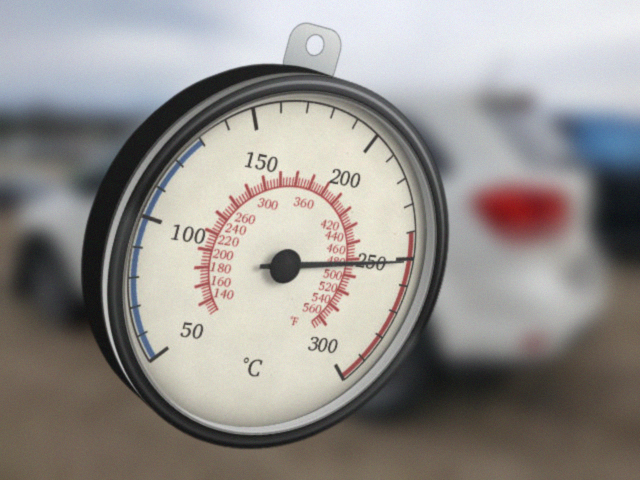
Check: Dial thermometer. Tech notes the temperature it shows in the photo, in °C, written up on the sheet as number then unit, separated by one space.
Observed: 250 °C
